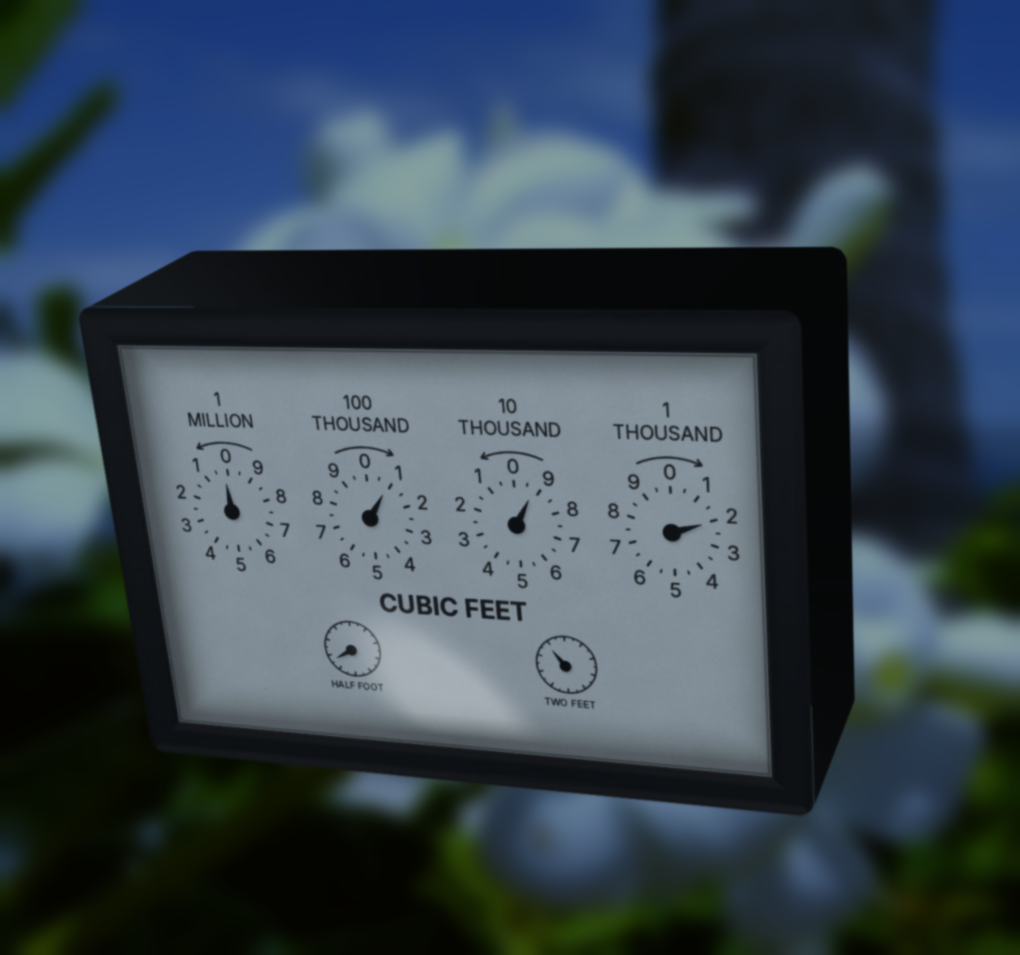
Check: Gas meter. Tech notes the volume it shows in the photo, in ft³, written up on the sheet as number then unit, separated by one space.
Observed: 9200 ft³
